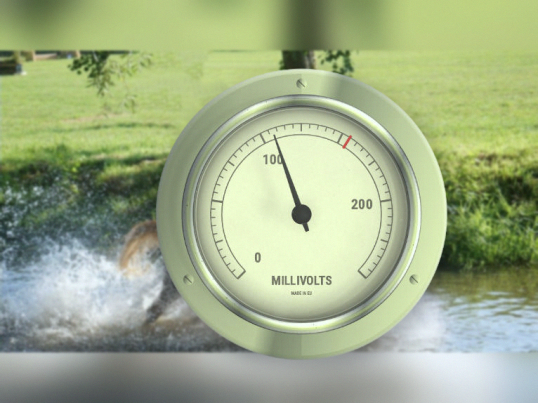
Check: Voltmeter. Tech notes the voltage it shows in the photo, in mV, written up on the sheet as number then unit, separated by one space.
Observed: 107.5 mV
